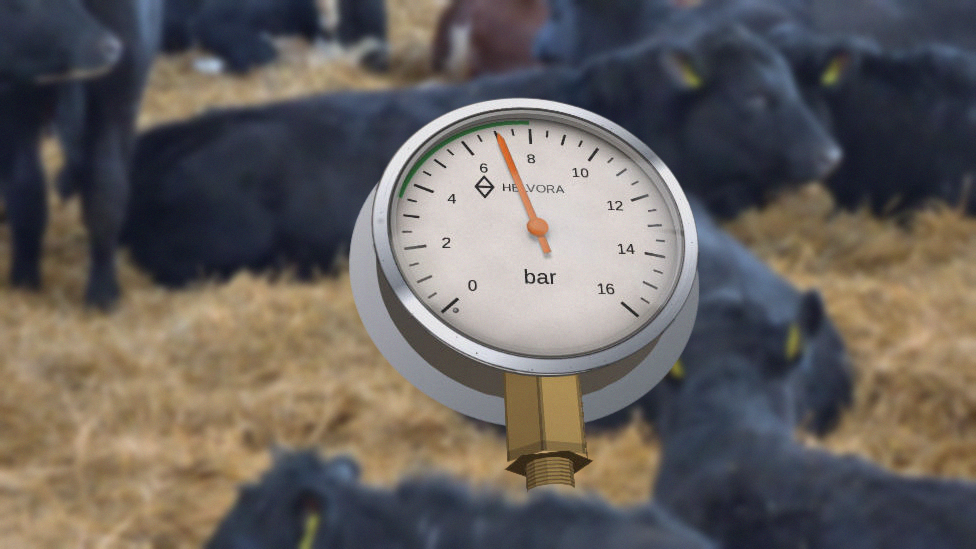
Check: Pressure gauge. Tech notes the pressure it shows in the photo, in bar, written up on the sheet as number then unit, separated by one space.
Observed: 7 bar
